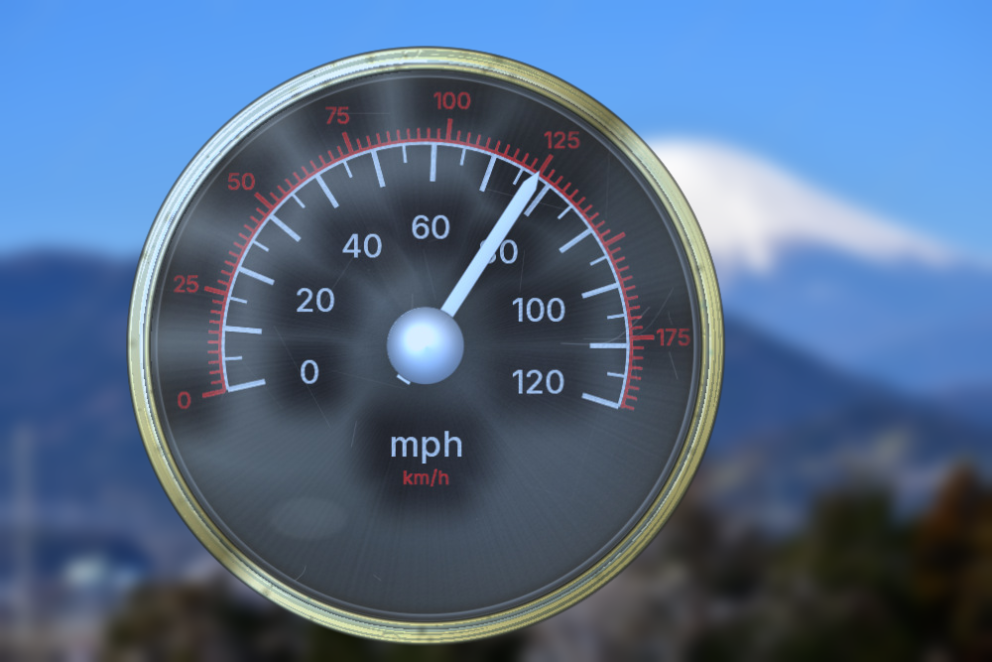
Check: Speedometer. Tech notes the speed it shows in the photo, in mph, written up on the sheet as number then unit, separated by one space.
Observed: 77.5 mph
